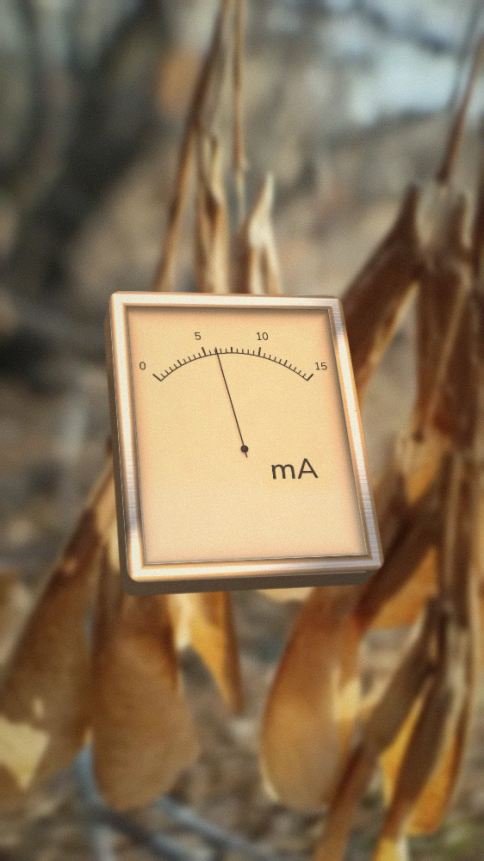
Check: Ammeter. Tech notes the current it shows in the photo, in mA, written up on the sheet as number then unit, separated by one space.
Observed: 6 mA
